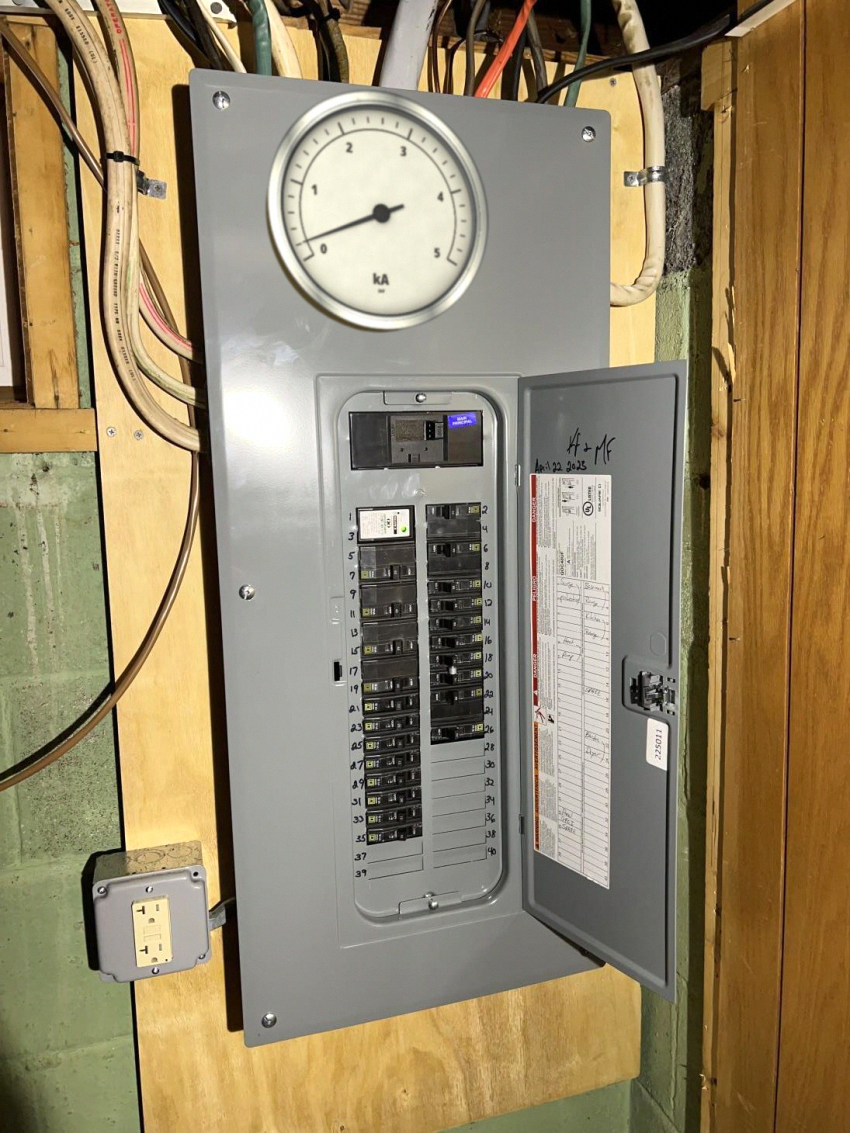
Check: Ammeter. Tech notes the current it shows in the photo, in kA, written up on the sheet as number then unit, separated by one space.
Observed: 0.2 kA
